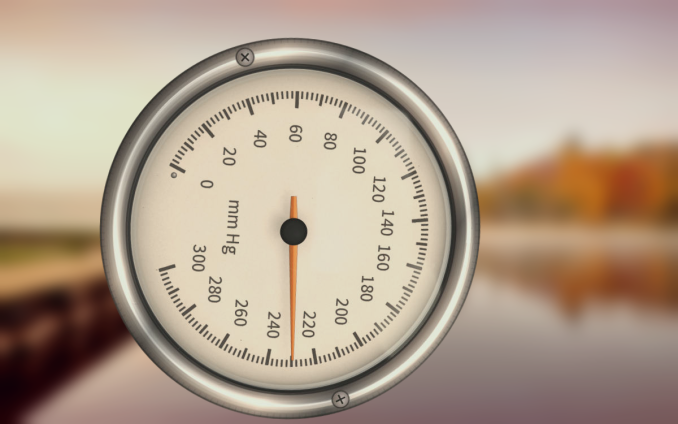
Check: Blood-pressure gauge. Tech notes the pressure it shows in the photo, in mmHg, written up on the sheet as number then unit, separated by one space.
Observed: 230 mmHg
